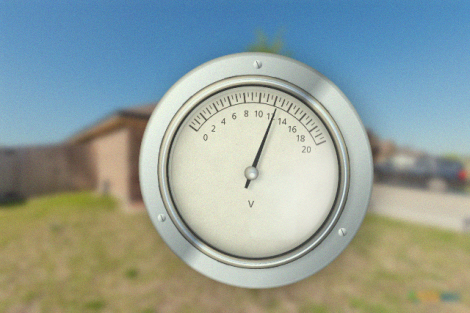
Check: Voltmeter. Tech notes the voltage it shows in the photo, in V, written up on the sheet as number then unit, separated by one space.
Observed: 12.5 V
